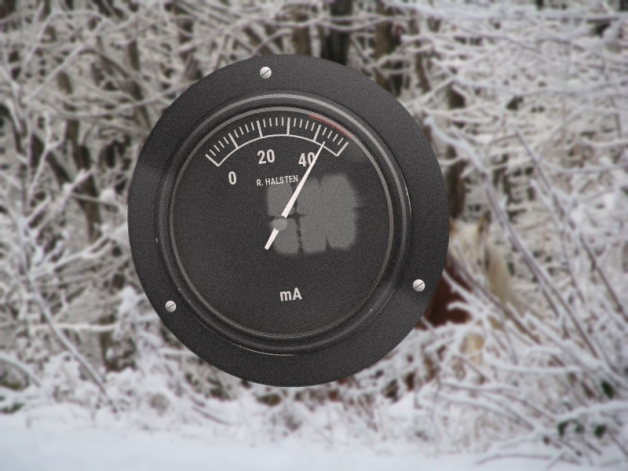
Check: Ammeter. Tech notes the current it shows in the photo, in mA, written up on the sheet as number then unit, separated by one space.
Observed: 44 mA
